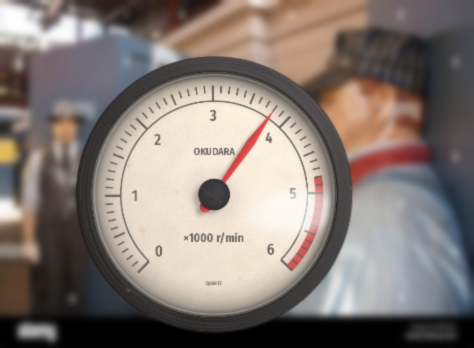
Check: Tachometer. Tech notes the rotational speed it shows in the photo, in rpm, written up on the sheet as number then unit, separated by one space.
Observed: 3800 rpm
